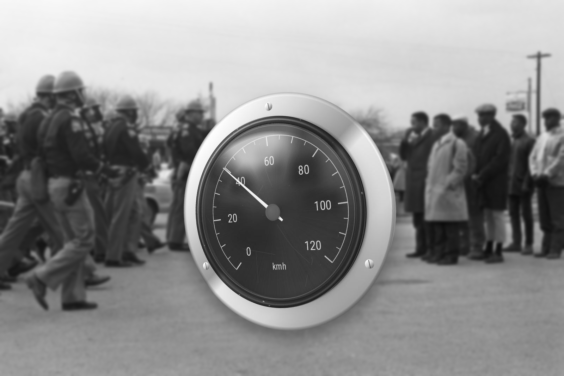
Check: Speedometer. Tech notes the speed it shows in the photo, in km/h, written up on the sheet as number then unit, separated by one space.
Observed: 40 km/h
